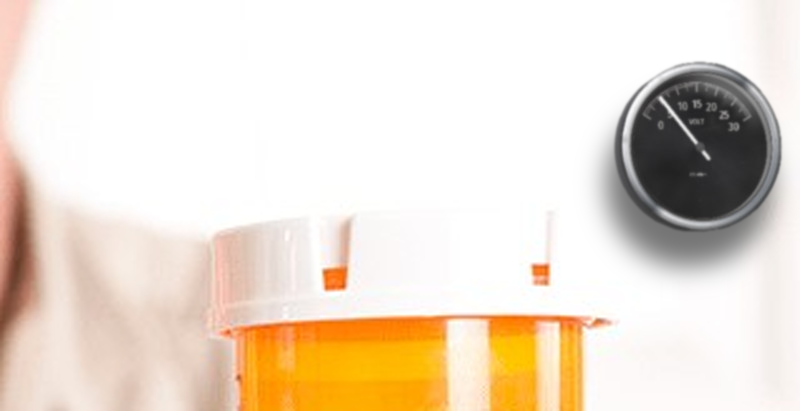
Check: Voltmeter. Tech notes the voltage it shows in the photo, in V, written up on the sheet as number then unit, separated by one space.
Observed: 5 V
